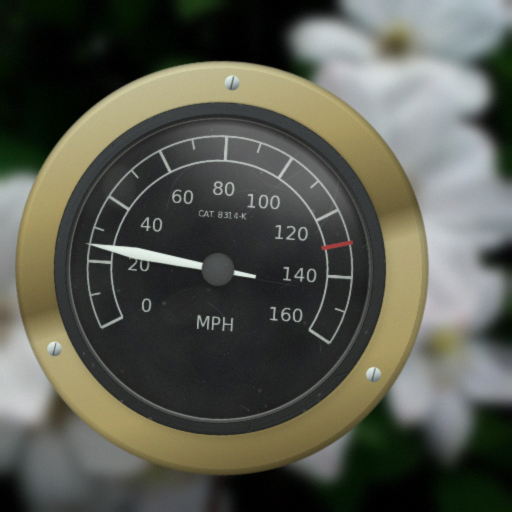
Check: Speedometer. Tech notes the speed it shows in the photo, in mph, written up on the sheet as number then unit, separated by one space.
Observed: 25 mph
